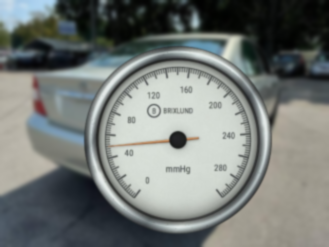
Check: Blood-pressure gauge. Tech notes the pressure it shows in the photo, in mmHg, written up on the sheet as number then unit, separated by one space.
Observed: 50 mmHg
